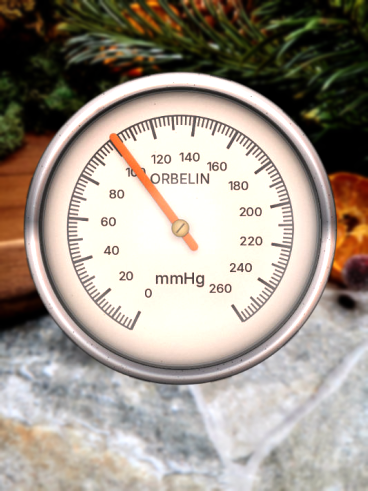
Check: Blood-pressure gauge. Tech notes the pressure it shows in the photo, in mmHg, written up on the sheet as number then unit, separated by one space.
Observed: 102 mmHg
